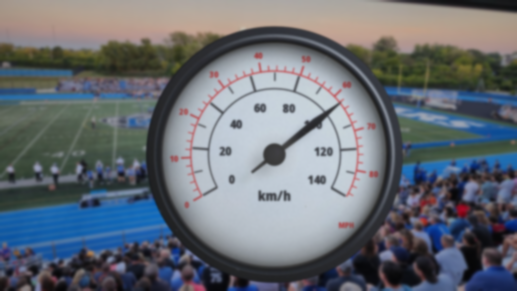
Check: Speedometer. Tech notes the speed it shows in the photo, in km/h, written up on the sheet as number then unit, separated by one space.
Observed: 100 km/h
